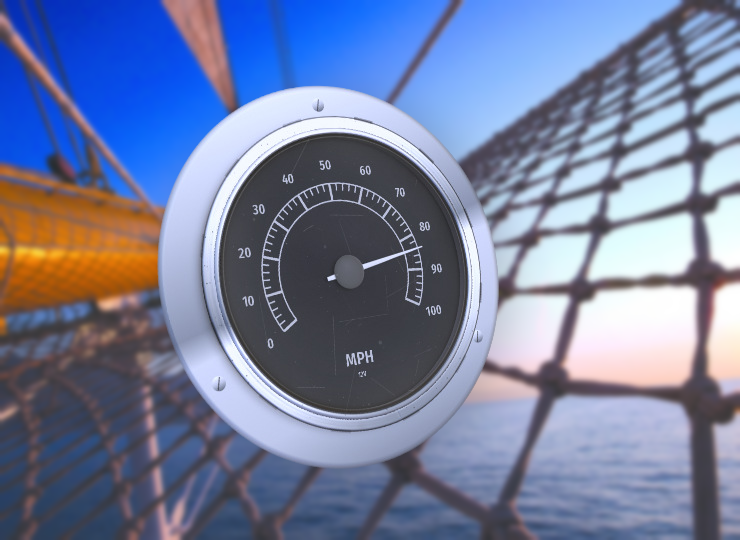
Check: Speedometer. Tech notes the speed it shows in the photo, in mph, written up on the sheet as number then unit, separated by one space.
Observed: 84 mph
